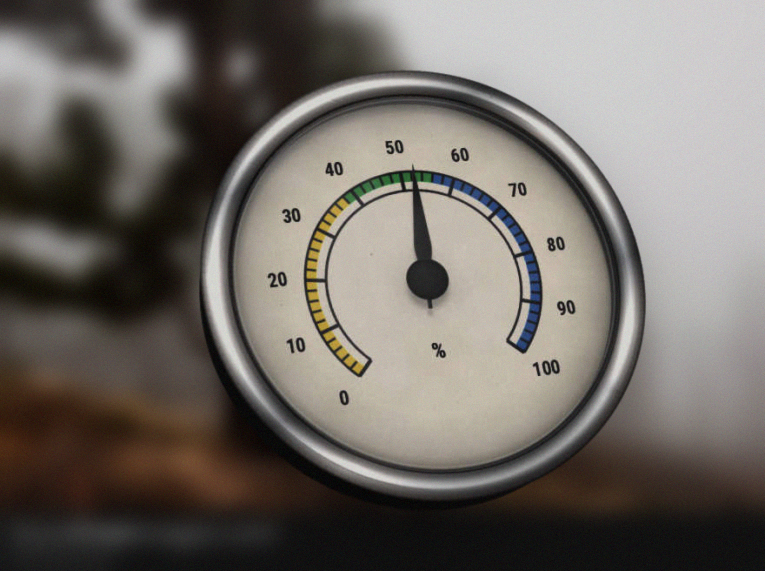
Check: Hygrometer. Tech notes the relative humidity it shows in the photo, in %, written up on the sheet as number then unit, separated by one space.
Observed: 52 %
